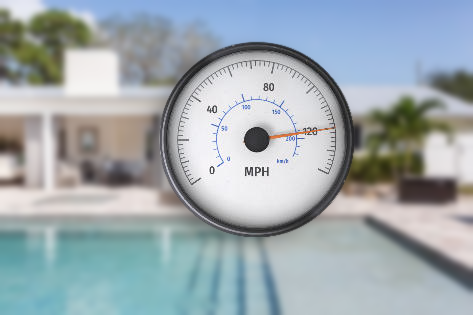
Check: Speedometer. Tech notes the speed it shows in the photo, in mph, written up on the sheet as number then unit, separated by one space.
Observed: 120 mph
